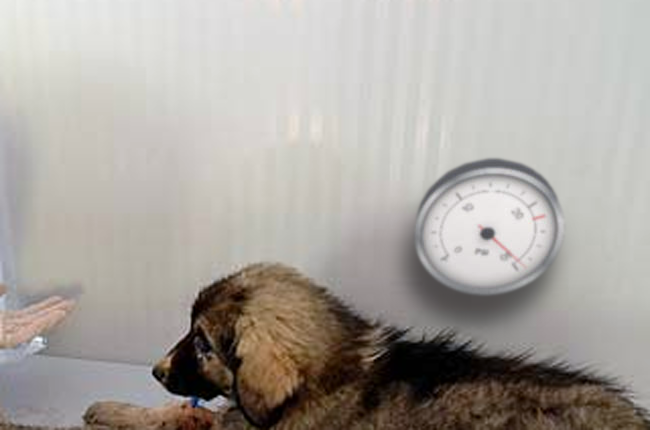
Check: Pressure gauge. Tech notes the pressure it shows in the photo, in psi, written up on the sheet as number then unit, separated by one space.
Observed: 29 psi
